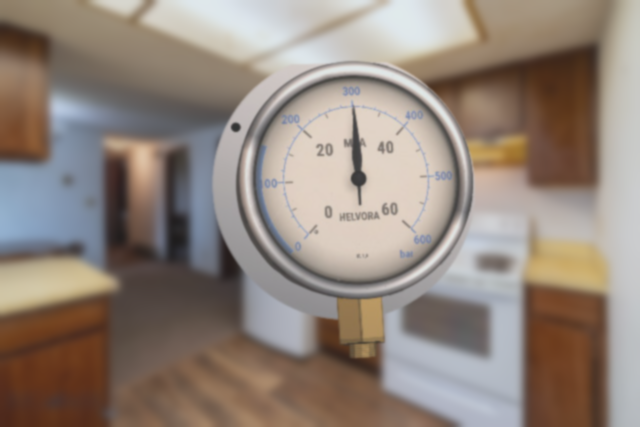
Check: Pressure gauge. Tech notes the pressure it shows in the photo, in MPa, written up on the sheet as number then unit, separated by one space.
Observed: 30 MPa
